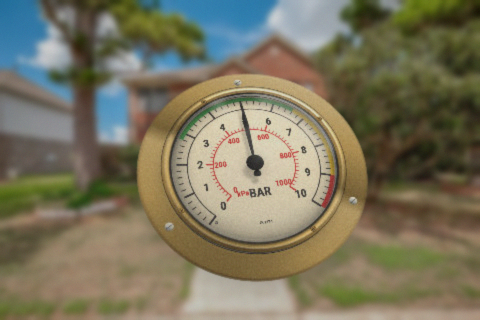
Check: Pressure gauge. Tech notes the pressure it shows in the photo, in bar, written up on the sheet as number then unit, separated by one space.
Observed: 5 bar
